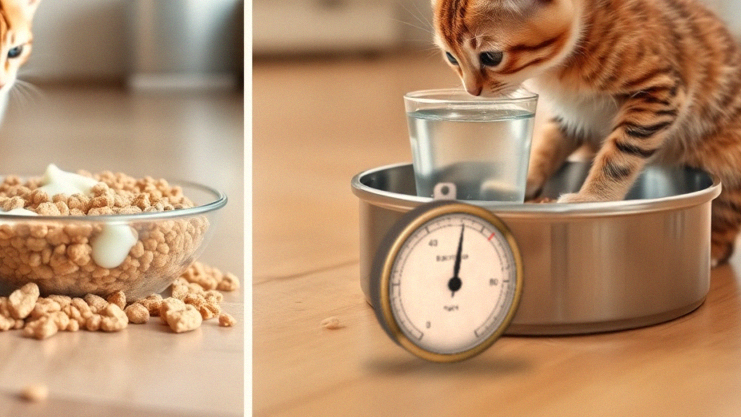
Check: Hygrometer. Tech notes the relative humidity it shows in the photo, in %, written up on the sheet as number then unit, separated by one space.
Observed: 52 %
